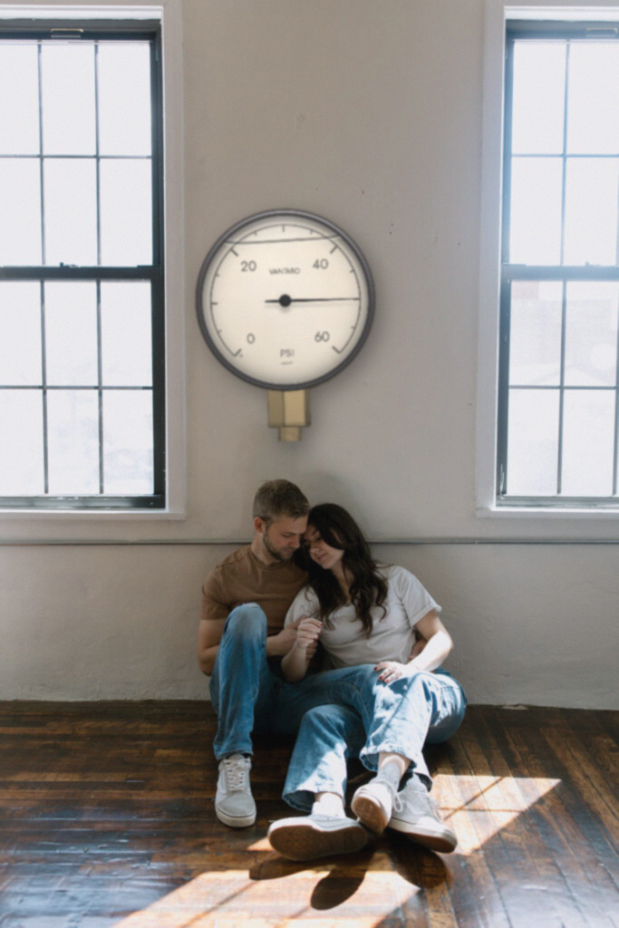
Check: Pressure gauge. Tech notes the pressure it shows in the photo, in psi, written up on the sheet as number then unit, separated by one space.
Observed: 50 psi
